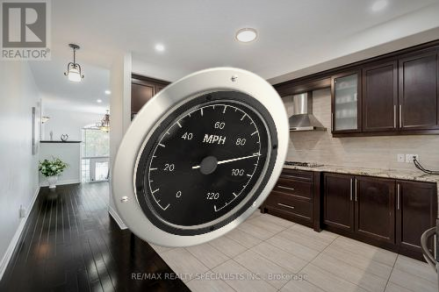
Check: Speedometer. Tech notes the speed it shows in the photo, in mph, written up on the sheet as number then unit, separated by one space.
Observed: 90 mph
